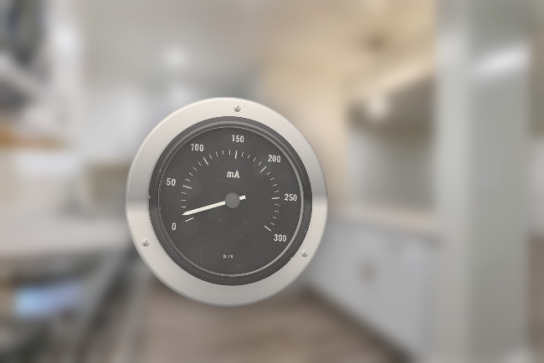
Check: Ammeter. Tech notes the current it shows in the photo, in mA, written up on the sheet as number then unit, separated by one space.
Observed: 10 mA
